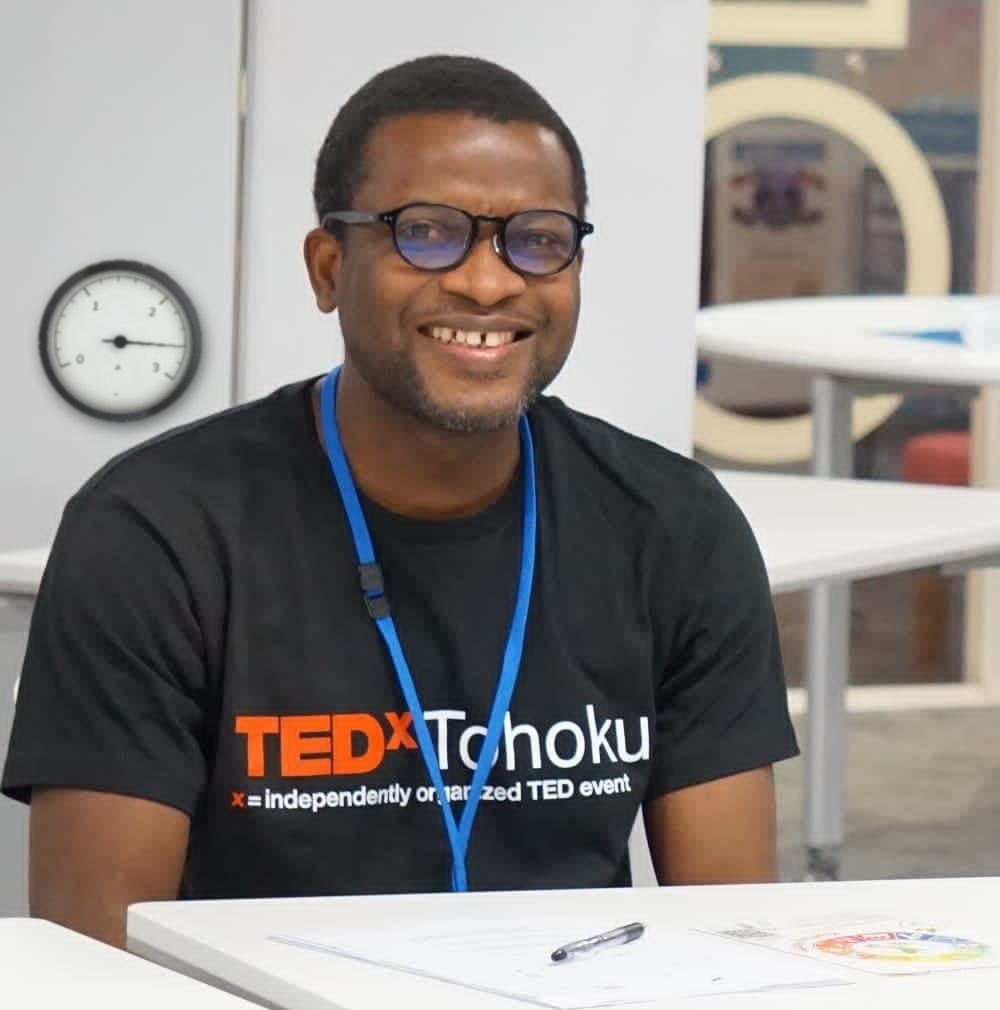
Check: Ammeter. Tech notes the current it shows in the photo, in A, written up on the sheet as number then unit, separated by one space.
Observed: 2.6 A
